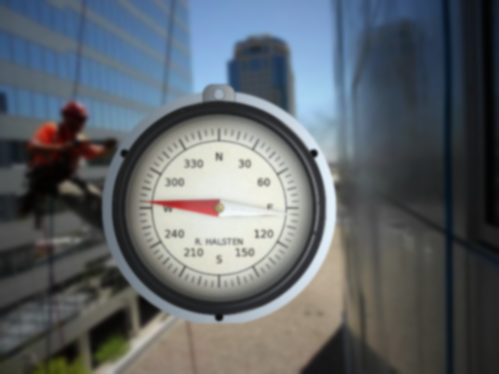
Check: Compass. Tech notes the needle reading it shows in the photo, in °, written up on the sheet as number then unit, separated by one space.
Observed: 275 °
